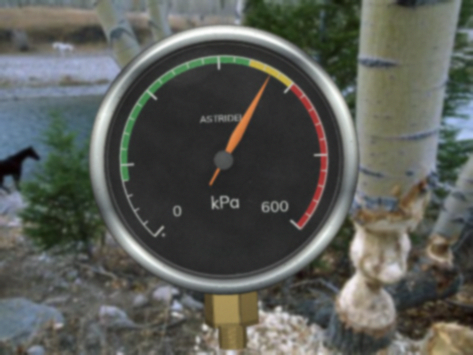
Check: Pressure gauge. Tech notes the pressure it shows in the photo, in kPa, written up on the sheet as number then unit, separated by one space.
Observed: 370 kPa
